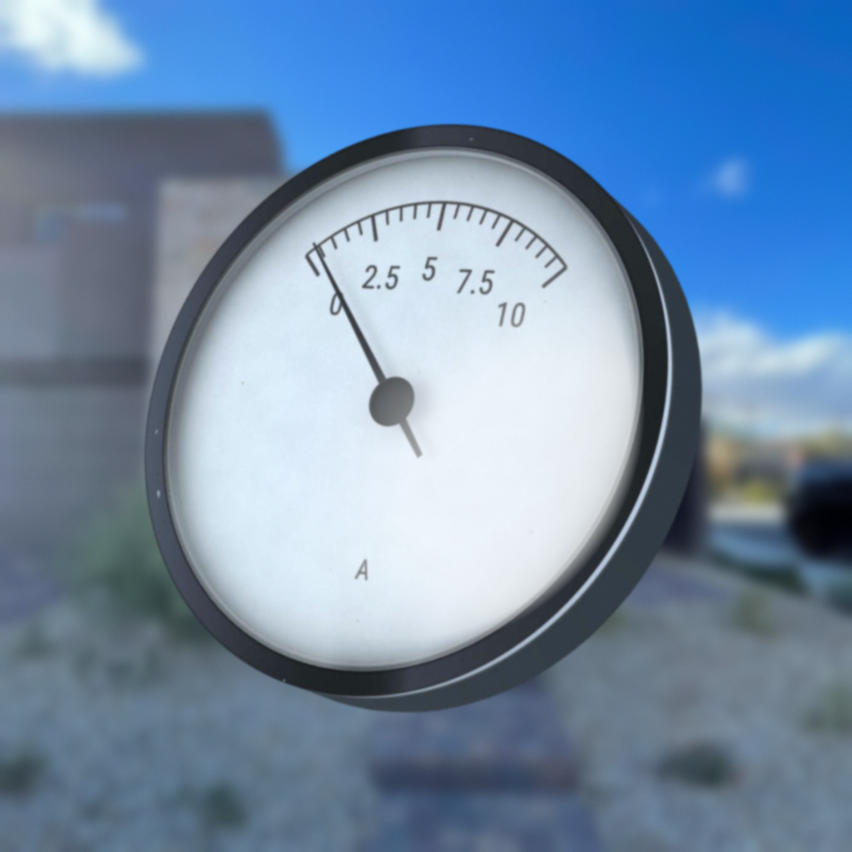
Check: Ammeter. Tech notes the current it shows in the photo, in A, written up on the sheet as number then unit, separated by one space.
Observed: 0.5 A
